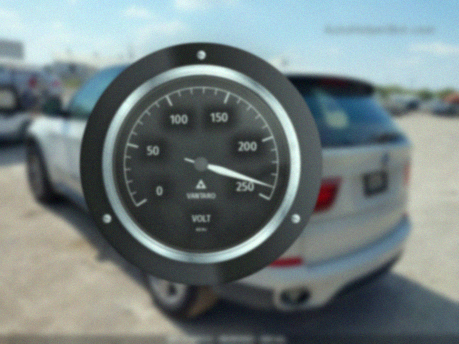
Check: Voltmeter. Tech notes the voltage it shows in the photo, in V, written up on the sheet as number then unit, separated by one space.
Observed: 240 V
